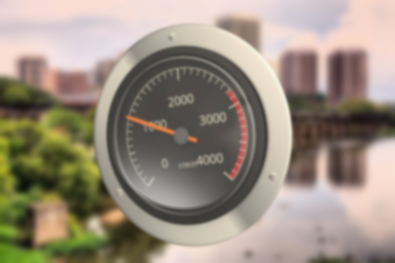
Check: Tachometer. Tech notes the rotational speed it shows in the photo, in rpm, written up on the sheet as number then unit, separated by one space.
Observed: 1000 rpm
